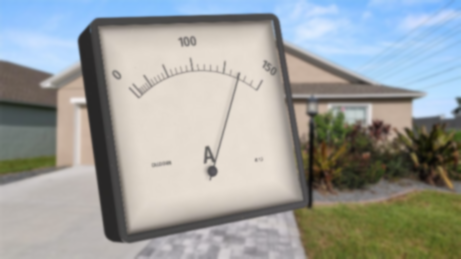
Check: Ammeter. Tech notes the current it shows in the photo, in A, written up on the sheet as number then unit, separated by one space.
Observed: 135 A
